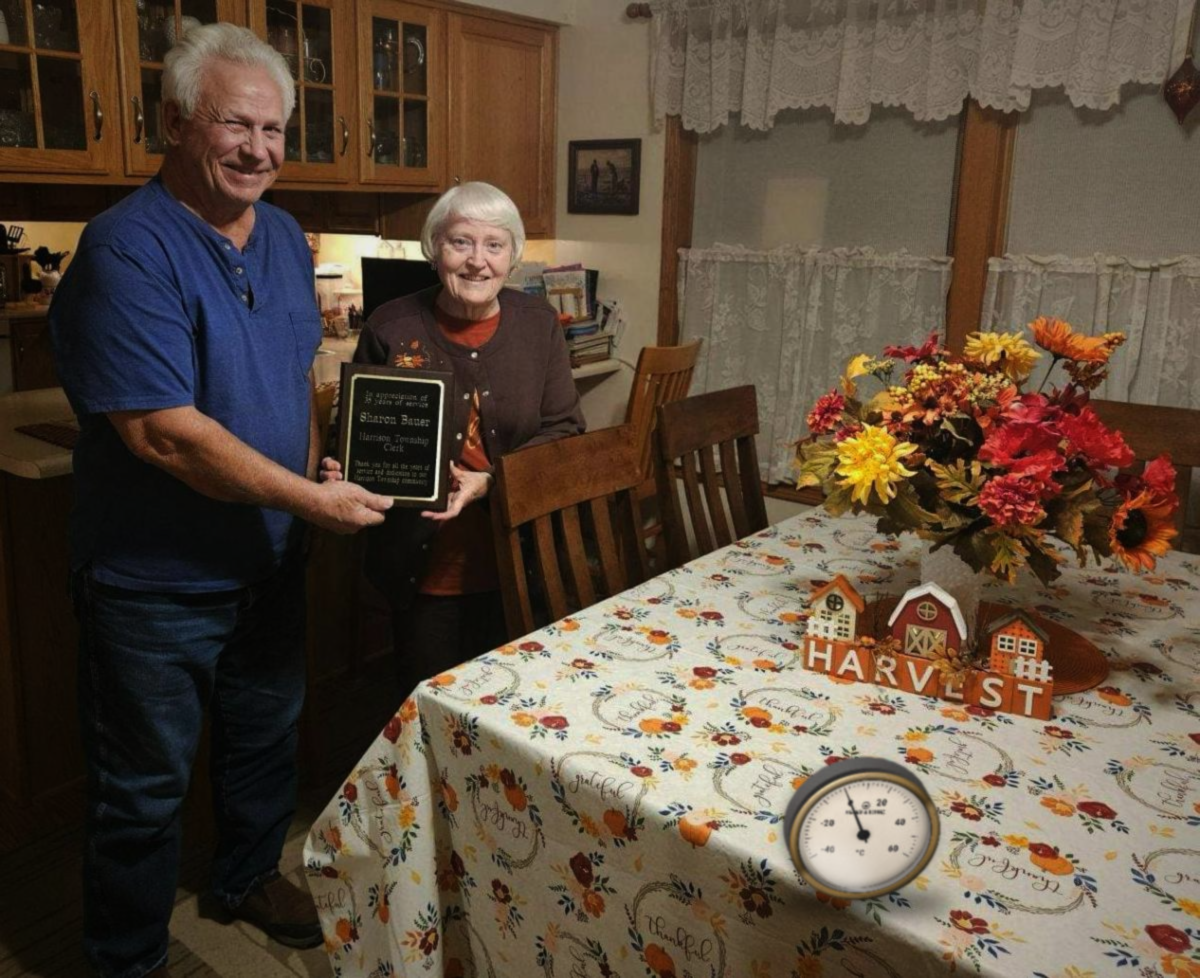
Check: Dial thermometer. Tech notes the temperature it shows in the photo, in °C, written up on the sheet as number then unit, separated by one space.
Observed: 0 °C
